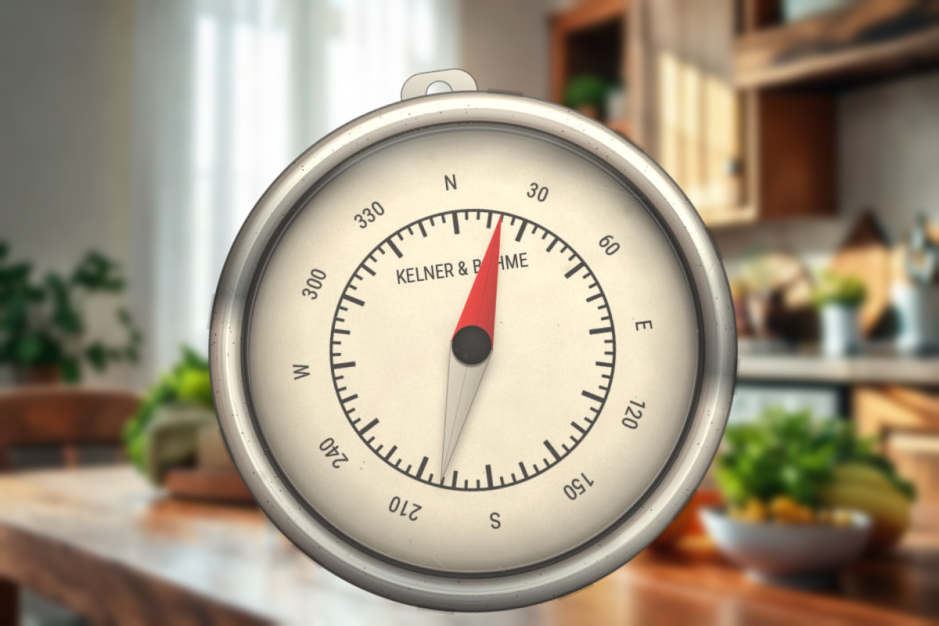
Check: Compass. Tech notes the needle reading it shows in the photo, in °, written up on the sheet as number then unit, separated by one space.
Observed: 20 °
